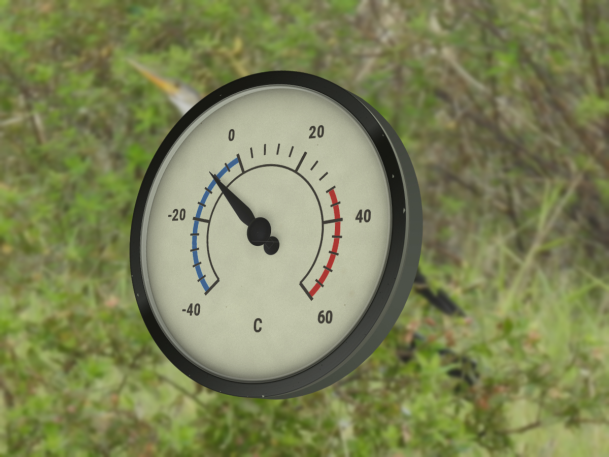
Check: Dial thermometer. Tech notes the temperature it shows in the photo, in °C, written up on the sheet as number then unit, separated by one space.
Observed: -8 °C
